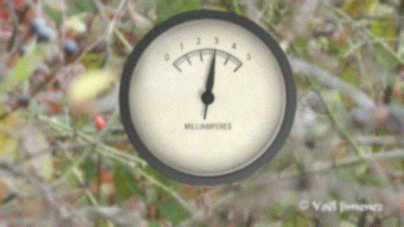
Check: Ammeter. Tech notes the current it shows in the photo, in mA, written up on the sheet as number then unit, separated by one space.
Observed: 3 mA
